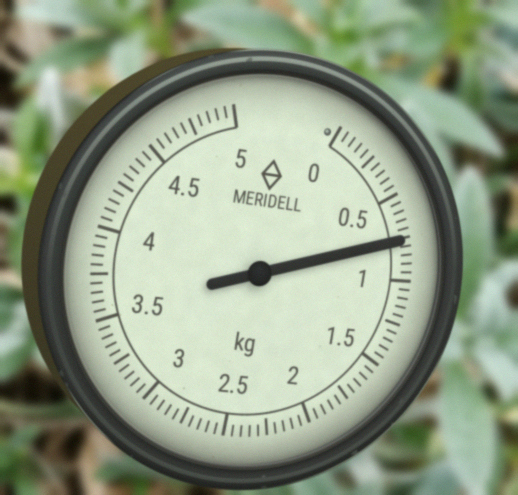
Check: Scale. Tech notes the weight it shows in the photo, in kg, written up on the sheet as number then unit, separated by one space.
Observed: 0.75 kg
